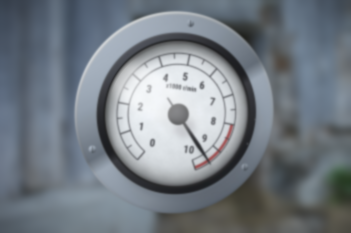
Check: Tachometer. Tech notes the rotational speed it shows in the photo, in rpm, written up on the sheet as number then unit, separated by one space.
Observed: 9500 rpm
